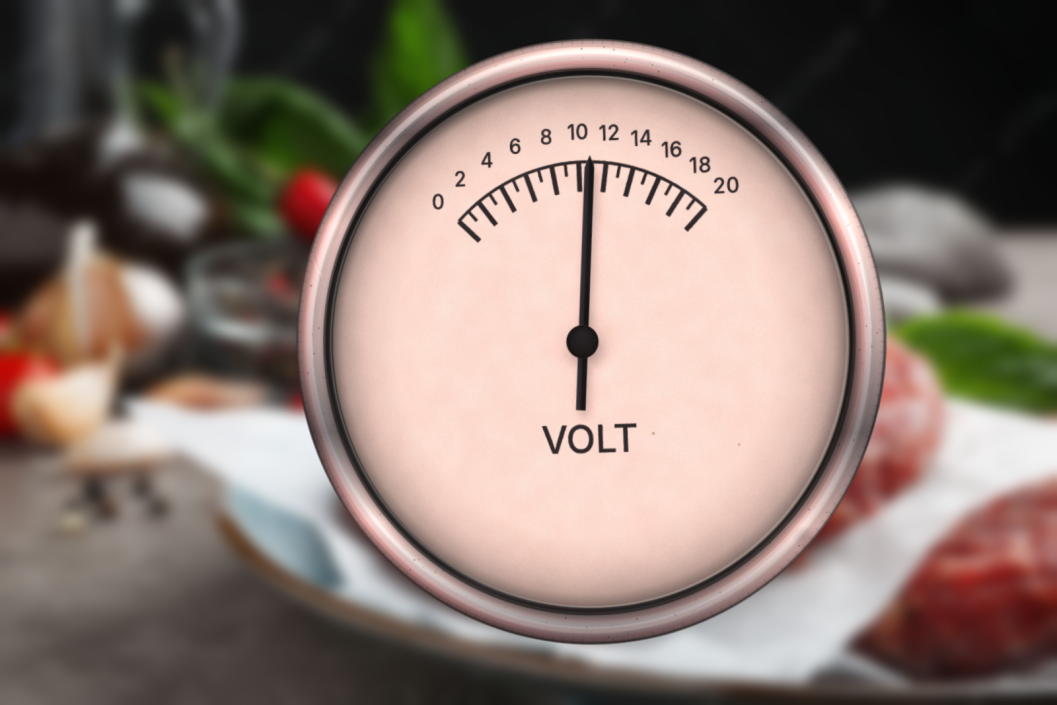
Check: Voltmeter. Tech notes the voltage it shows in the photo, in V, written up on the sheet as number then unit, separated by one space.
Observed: 11 V
